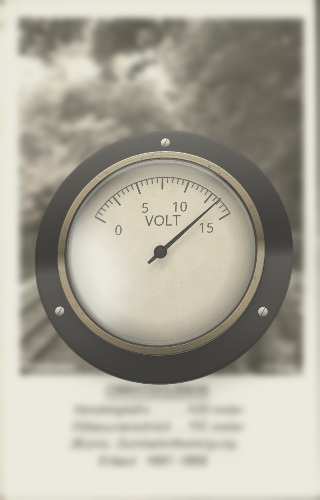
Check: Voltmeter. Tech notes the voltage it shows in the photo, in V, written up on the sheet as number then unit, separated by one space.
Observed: 13.5 V
